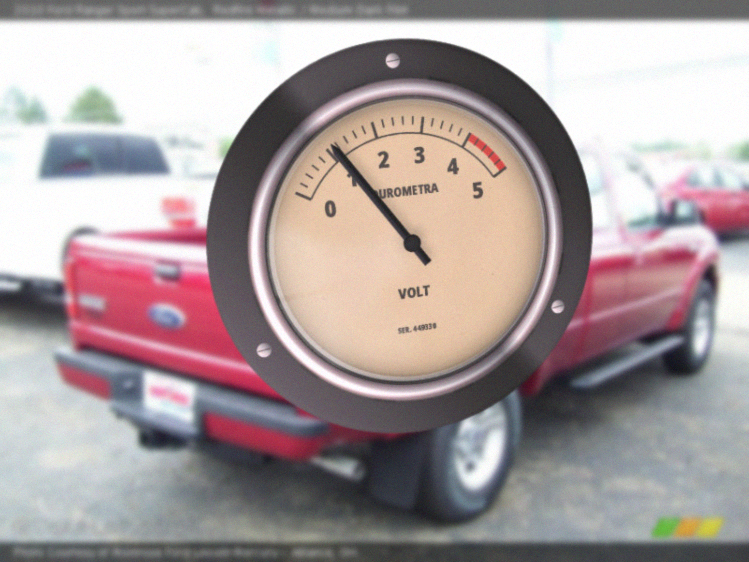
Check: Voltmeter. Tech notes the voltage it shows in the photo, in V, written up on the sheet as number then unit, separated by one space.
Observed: 1.1 V
